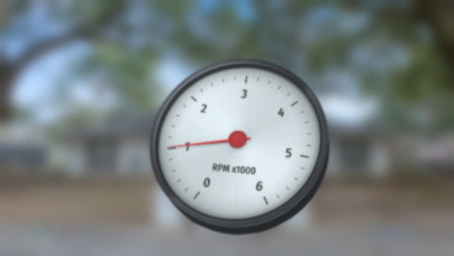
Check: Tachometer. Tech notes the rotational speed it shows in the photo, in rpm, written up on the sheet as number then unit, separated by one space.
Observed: 1000 rpm
